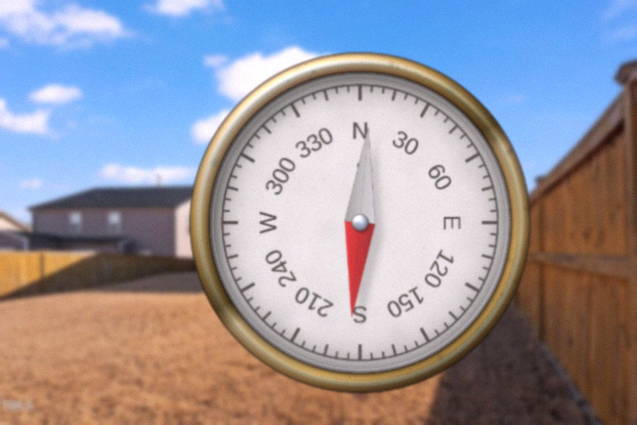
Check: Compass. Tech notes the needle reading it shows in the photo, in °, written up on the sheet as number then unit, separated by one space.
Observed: 185 °
